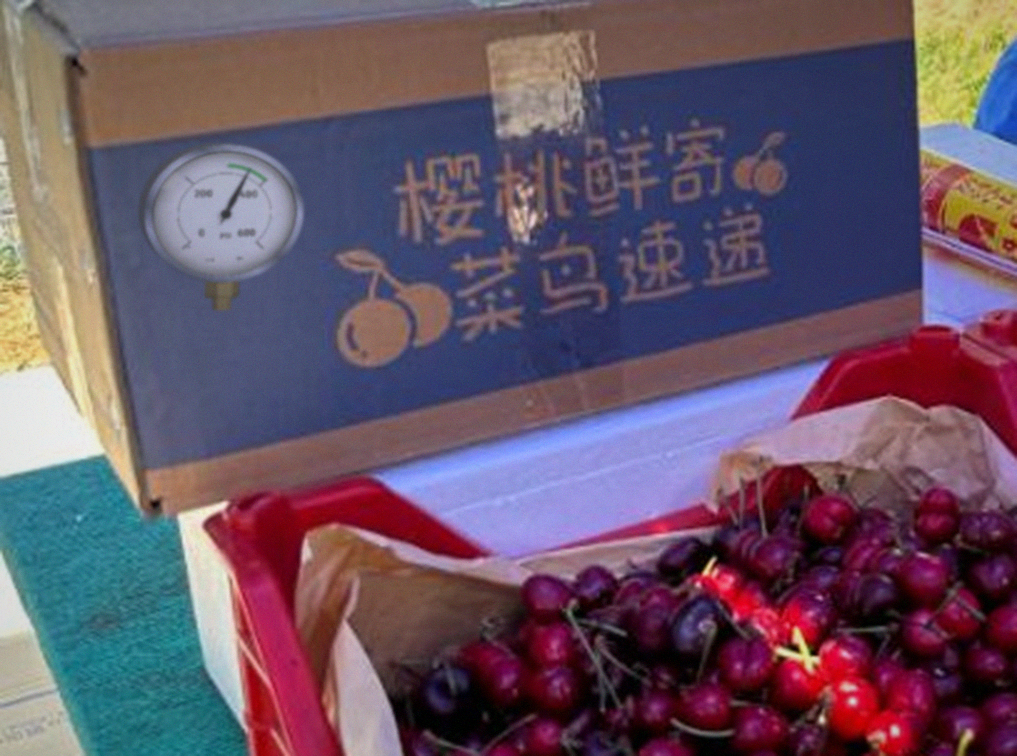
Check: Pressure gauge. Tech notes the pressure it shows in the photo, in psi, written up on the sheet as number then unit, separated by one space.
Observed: 350 psi
